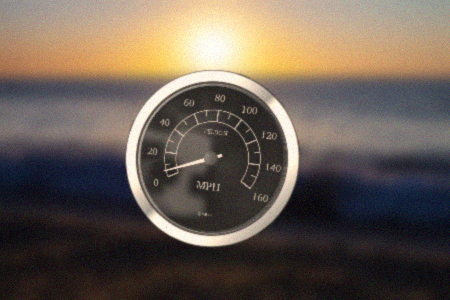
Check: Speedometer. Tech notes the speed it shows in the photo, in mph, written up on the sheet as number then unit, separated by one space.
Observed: 5 mph
